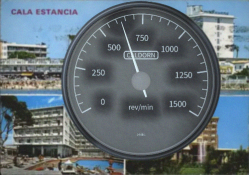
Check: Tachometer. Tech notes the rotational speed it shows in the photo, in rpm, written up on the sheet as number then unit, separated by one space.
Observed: 625 rpm
